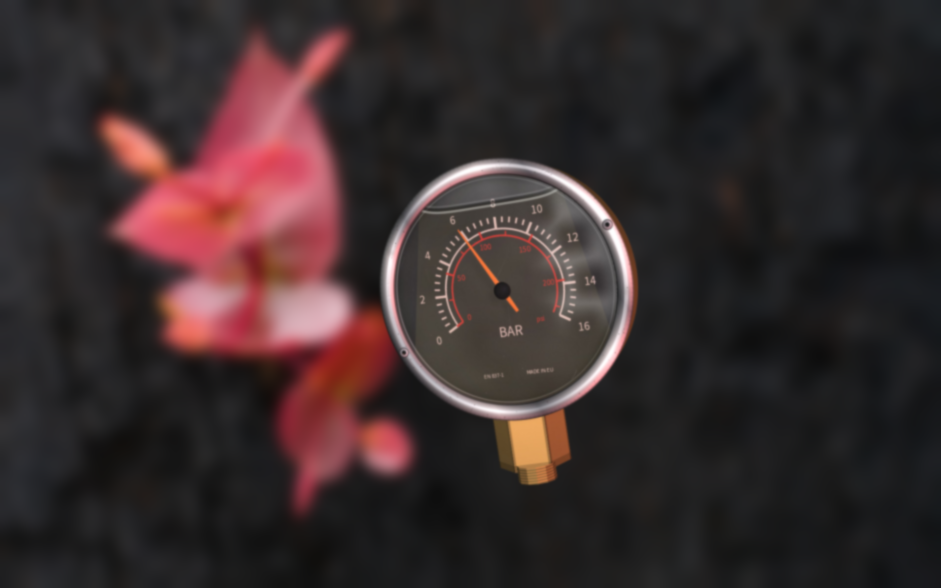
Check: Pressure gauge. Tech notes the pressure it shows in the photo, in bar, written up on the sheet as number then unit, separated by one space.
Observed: 6 bar
